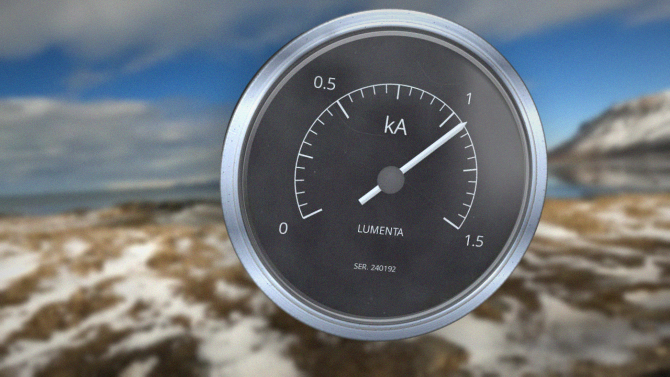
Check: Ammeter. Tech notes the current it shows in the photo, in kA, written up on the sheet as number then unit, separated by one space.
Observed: 1.05 kA
